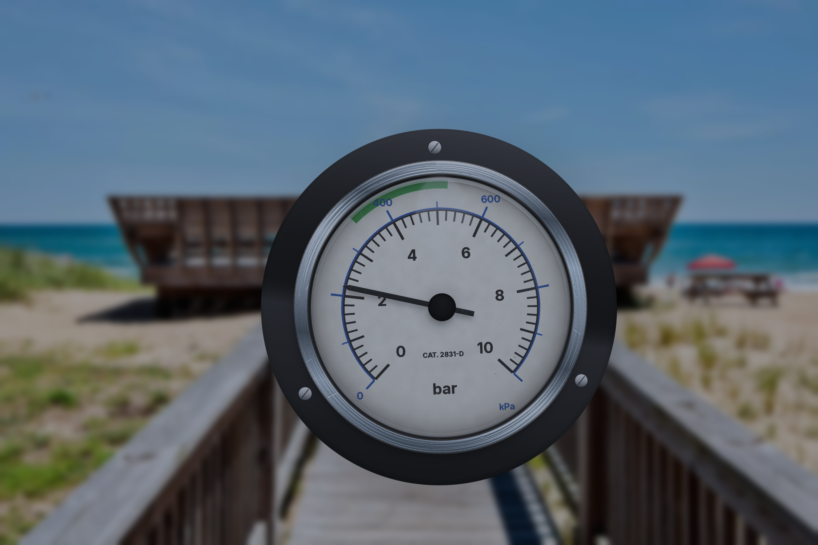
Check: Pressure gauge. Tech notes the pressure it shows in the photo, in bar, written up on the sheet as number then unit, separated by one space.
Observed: 2.2 bar
